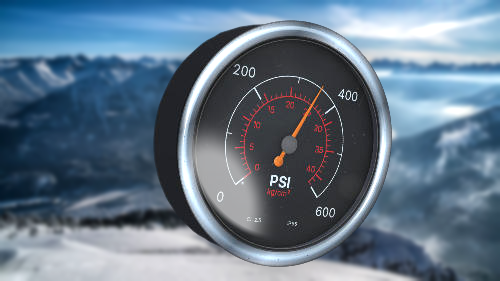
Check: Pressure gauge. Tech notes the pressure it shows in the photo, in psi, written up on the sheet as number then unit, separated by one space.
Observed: 350 psi
